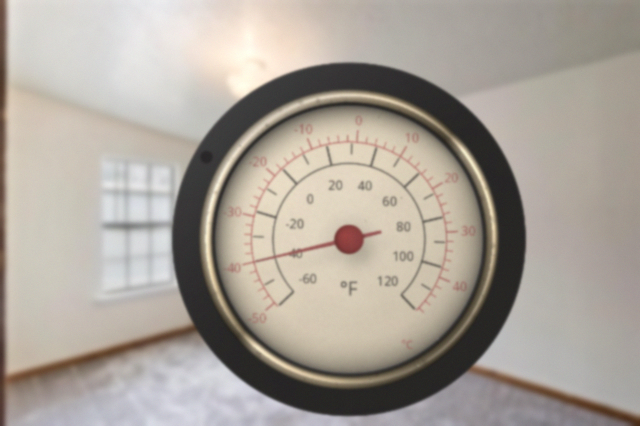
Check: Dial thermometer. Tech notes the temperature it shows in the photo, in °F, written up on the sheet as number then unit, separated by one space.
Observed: -40 °F
